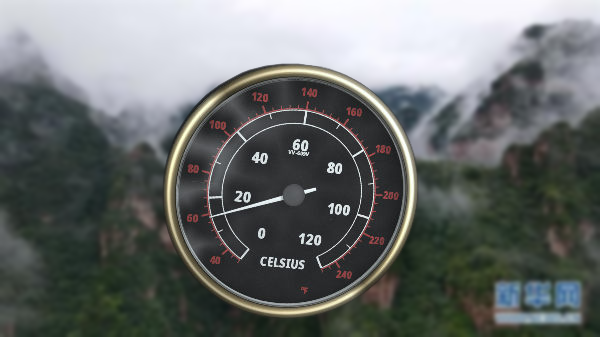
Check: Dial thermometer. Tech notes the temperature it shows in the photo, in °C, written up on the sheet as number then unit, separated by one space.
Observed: 15 °C
